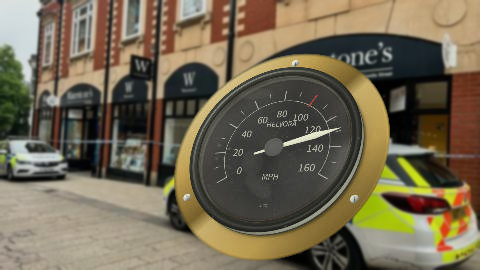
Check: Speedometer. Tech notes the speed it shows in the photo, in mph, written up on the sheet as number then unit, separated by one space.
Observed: 130 mph
